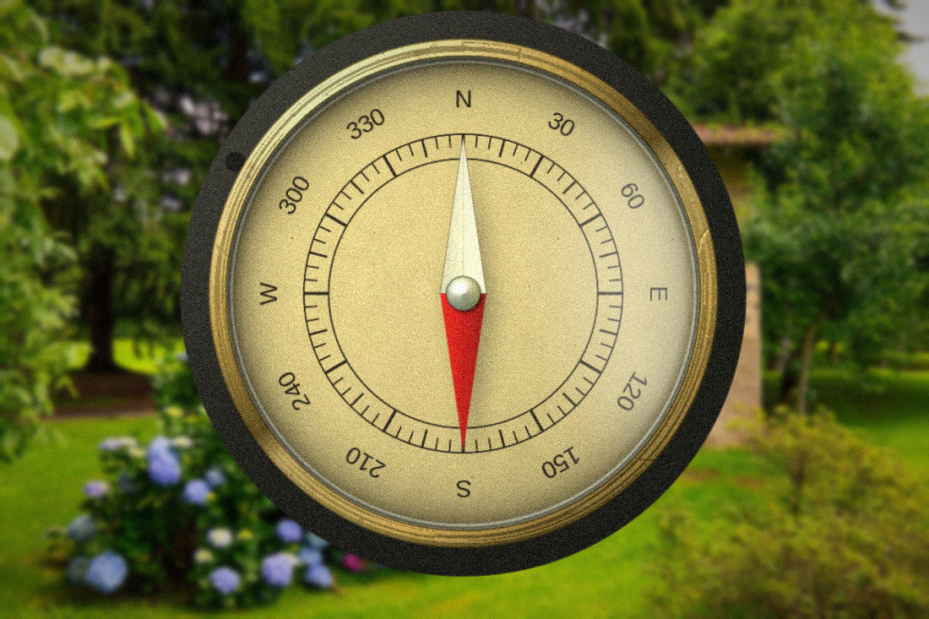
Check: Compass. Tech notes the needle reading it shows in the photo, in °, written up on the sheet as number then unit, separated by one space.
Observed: 180 °
